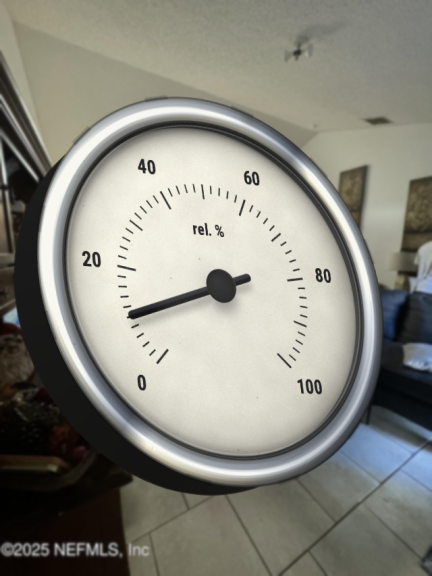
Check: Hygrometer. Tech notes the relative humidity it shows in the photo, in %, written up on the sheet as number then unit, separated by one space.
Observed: 10 %
